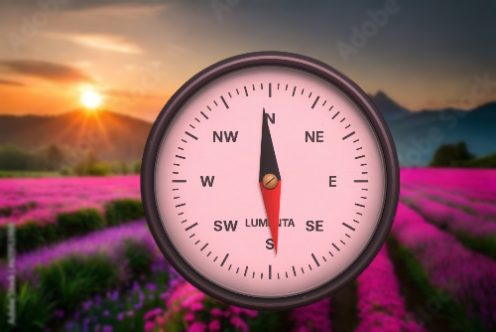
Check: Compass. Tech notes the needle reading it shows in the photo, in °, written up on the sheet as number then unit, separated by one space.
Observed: 175 °
